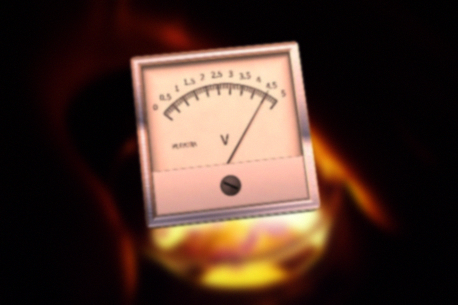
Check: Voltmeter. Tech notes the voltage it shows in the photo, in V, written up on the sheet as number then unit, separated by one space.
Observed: 4.5 V
